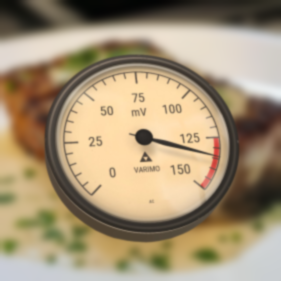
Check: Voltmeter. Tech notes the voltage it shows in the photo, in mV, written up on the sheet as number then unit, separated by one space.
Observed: 135 mV
